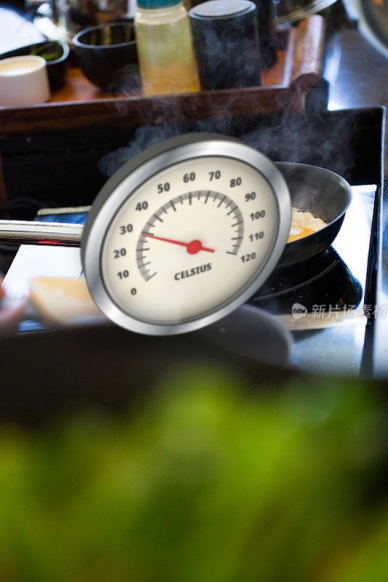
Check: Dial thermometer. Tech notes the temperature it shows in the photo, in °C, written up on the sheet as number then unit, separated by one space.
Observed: 30 °C
